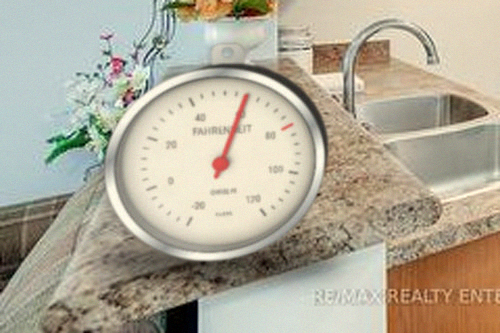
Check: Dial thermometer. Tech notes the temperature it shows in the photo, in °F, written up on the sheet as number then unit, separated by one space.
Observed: 60 °F
